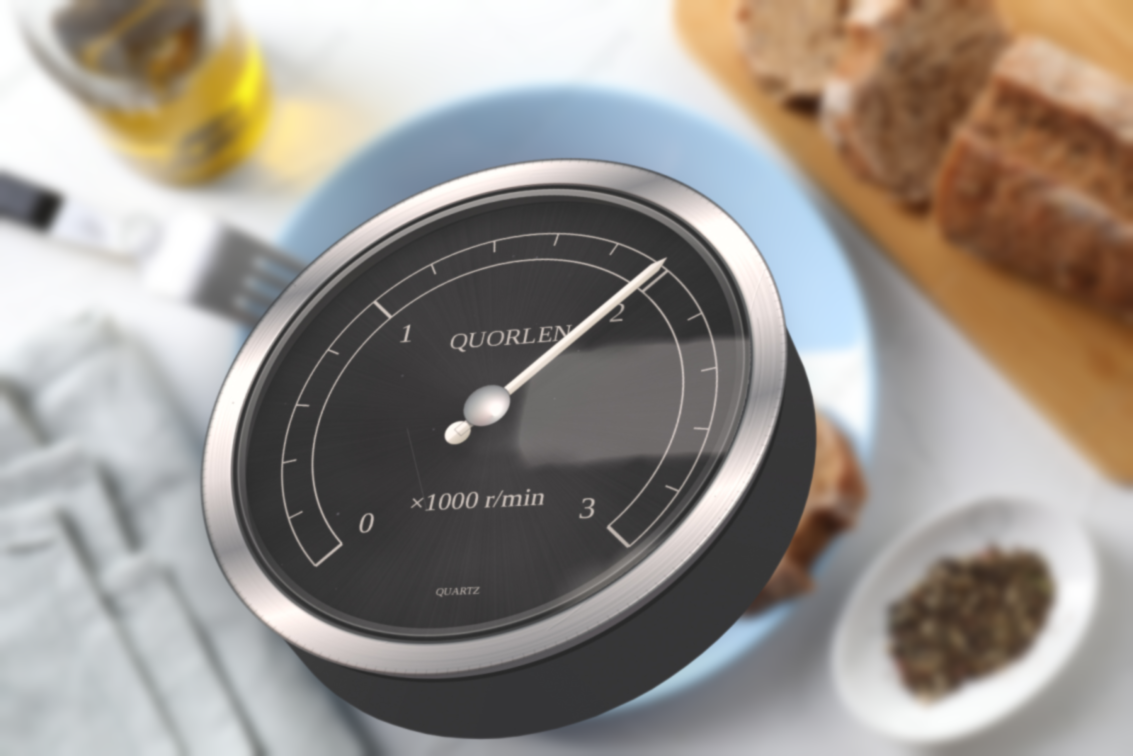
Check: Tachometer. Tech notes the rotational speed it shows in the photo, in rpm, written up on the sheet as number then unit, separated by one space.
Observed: 2000 rpm
